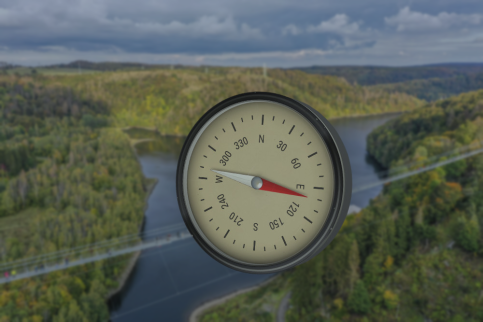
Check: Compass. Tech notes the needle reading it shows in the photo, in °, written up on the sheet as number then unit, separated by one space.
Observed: 100 °
